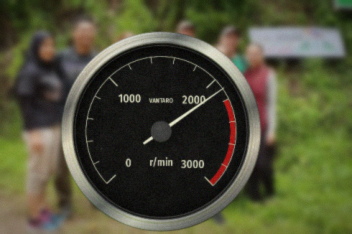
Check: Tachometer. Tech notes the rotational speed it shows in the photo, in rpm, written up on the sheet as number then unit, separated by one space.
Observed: 2100 rpm
